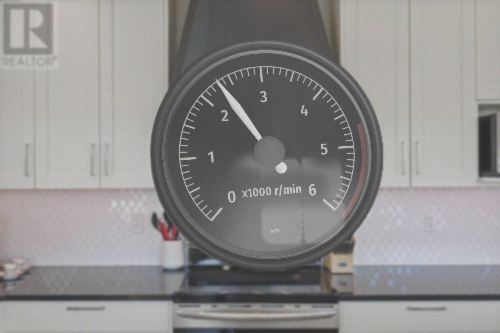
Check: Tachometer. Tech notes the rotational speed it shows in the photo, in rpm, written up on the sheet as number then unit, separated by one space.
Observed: 2300 rpm
